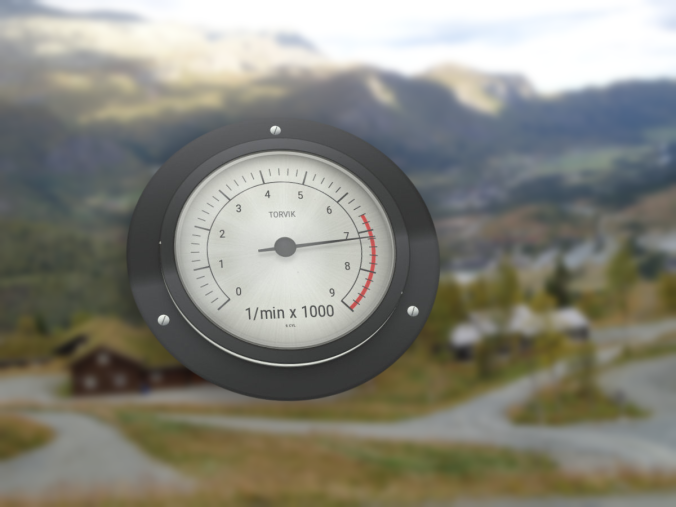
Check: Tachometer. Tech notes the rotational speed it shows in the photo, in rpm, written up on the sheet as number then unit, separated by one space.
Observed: 7200 rpm
